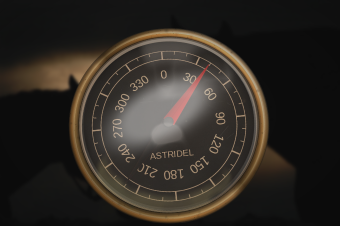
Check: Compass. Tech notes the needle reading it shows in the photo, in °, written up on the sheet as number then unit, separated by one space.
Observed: 40 °
